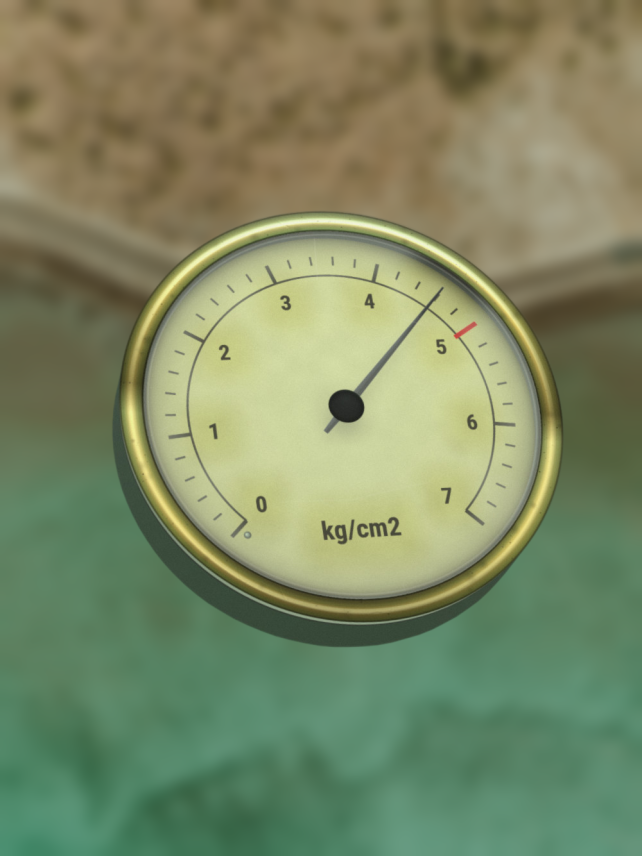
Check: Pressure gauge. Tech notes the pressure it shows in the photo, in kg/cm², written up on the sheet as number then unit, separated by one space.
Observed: 4.6 kg/cm²
